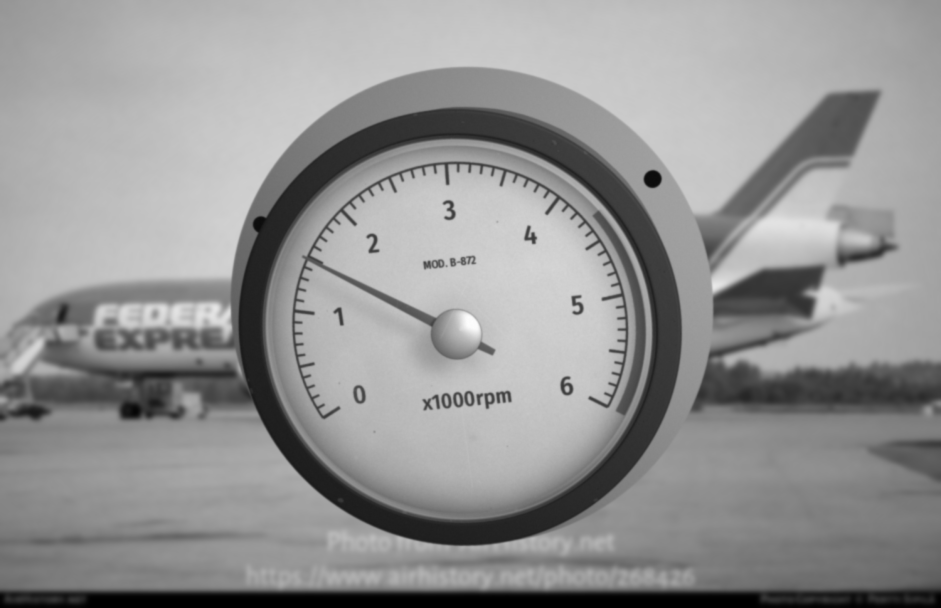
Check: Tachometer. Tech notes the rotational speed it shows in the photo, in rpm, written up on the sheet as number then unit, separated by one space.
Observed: 1500 rpm
